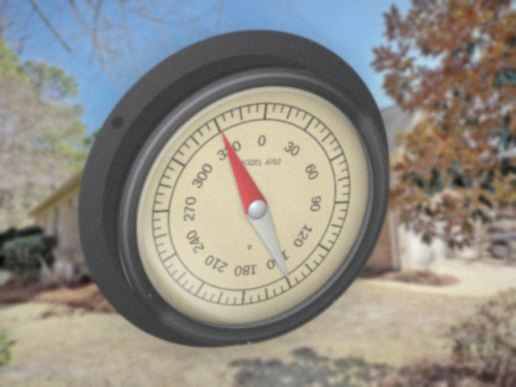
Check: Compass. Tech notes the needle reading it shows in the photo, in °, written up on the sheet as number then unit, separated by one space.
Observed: 330 °
